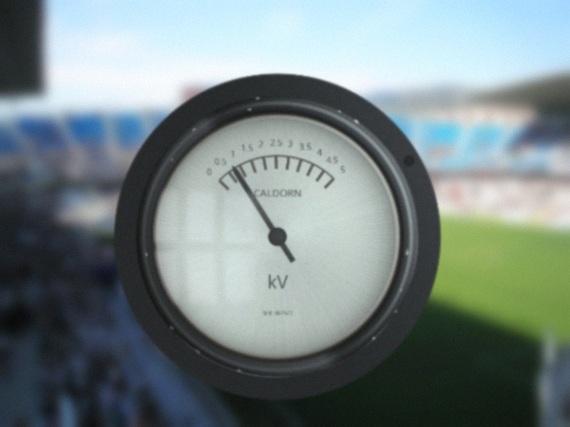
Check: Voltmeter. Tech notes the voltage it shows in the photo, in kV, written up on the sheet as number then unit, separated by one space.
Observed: 0.75 kV
